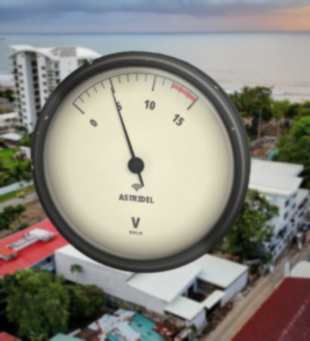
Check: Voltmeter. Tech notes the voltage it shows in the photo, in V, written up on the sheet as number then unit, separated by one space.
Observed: 5 V
